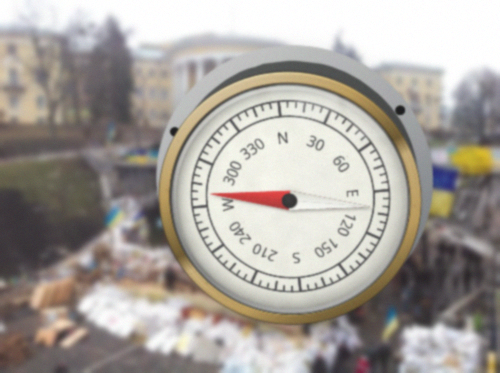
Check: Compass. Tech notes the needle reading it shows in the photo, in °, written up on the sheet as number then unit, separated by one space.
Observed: 280 °
